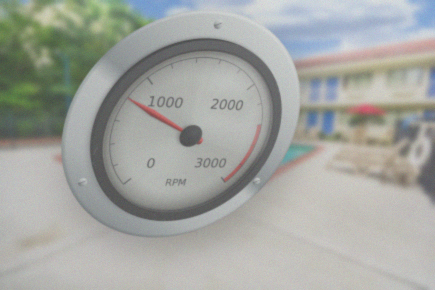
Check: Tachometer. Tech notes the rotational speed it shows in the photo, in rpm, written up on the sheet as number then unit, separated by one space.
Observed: 800 rpm
